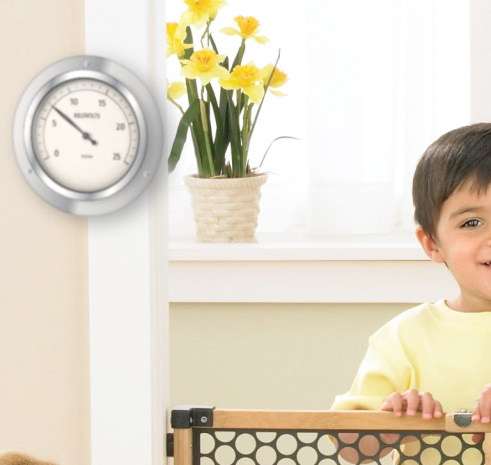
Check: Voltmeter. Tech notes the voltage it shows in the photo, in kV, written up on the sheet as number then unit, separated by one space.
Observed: 7 kV
